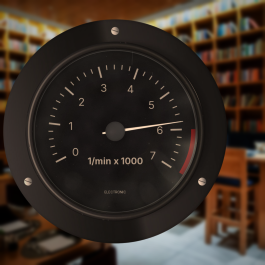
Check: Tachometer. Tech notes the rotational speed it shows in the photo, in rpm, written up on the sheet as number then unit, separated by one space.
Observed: 5800 rpm
